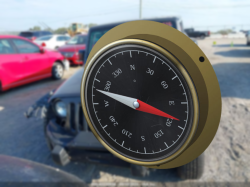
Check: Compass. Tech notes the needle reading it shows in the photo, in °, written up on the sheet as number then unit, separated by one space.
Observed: 110 °
